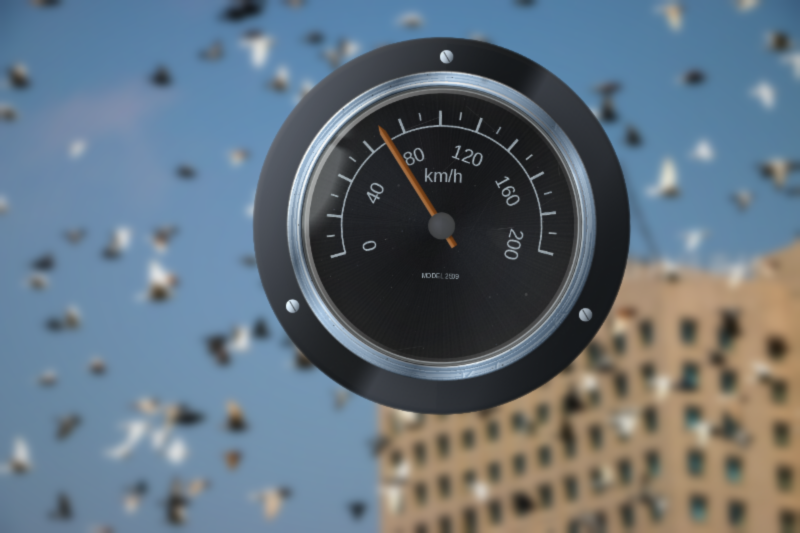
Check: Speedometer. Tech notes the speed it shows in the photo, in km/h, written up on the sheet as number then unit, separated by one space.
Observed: 70 km/h
